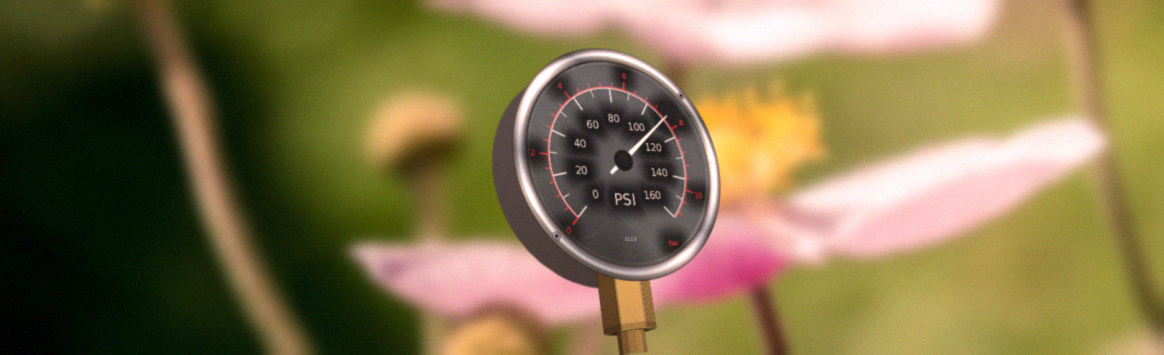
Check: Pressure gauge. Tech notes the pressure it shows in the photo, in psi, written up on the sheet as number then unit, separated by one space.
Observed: 110 psi
